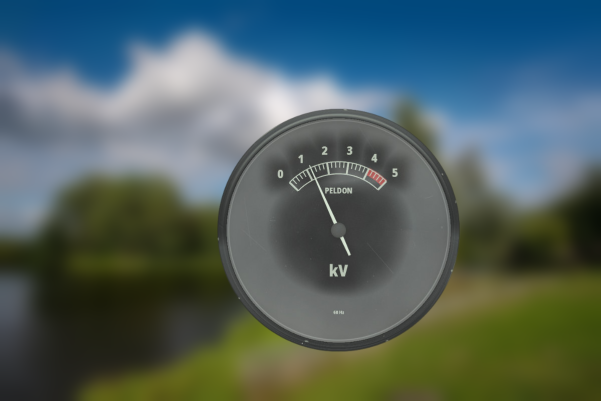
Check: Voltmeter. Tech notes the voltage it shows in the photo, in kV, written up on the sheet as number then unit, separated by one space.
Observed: 1.2 kV
